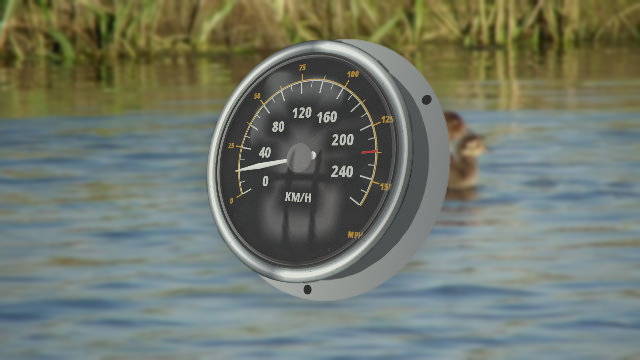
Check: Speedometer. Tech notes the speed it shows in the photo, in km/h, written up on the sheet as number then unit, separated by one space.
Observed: 20 km/h
